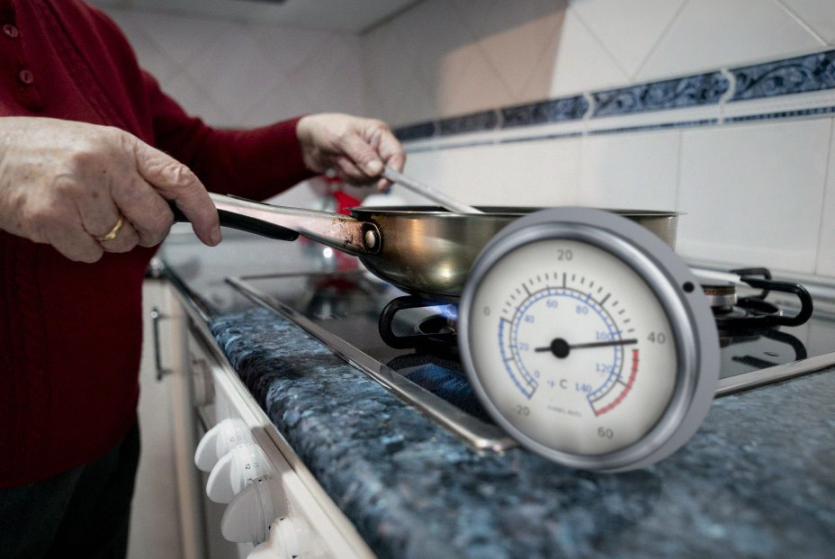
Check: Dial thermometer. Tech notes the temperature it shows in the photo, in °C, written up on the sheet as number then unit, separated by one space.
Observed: 40 °C
